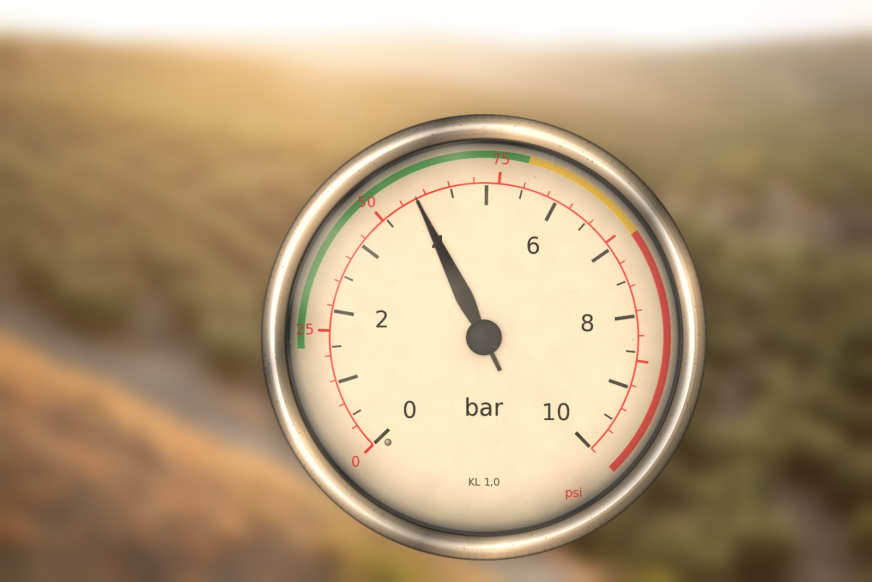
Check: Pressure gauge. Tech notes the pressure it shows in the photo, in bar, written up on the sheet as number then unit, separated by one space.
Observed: 4 bar
